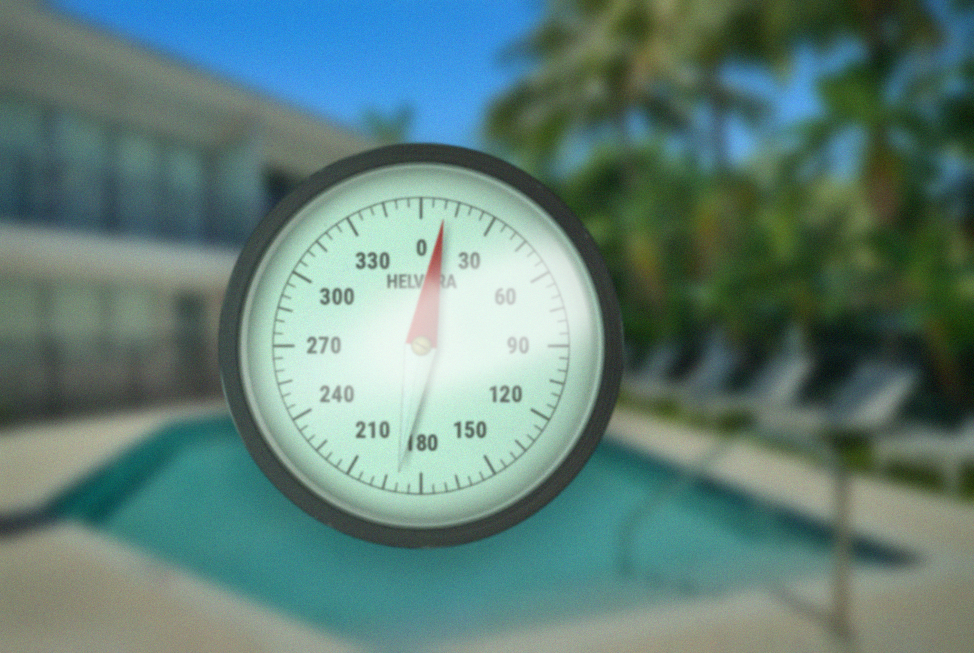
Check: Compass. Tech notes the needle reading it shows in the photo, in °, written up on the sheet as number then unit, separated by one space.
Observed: 10 °
